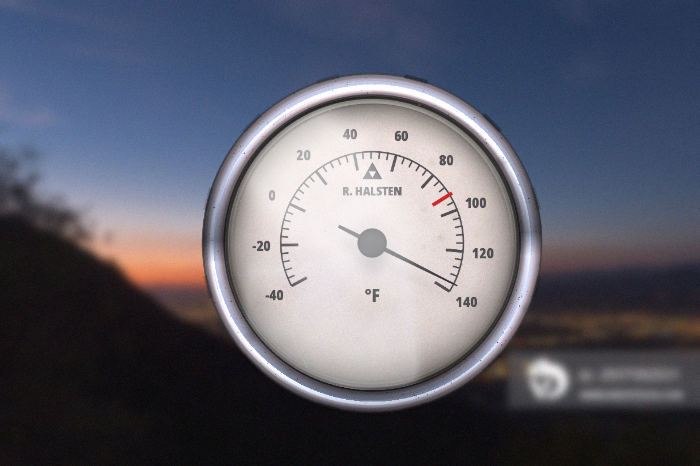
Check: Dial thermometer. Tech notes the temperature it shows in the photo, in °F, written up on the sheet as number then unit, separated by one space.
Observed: 136 °F
